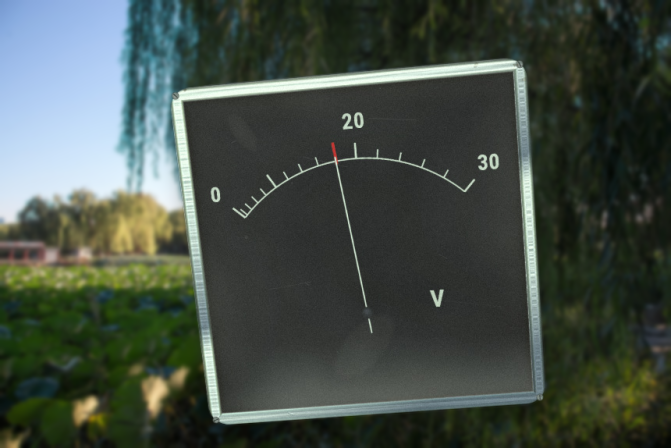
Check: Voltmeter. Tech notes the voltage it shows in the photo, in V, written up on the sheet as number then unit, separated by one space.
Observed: 18 V
